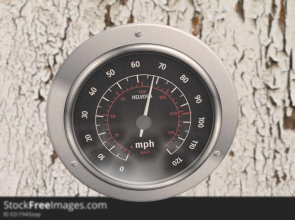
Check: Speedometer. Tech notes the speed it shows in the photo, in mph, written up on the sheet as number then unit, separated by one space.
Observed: 67.5 mph
